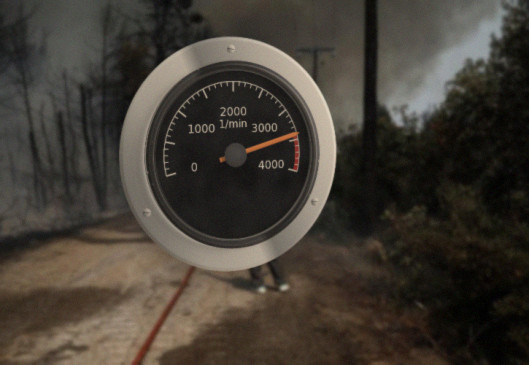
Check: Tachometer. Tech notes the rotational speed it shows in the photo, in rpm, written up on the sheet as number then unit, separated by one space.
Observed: 3400 rpm
